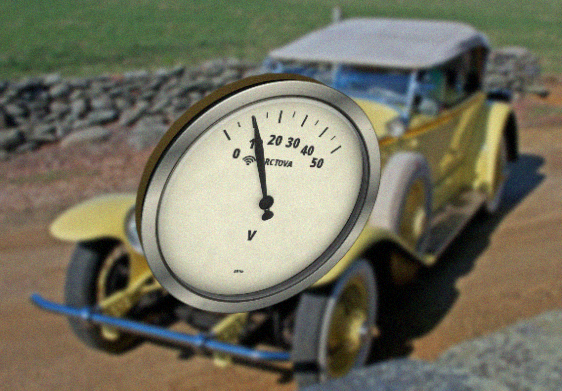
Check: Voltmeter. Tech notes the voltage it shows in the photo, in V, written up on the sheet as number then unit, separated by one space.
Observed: 10 V
